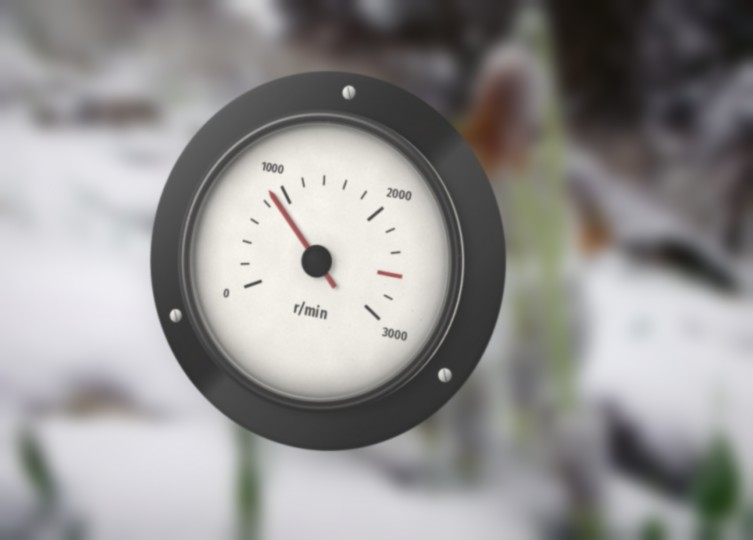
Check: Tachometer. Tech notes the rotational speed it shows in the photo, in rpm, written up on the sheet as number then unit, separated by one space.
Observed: 900 rpm
